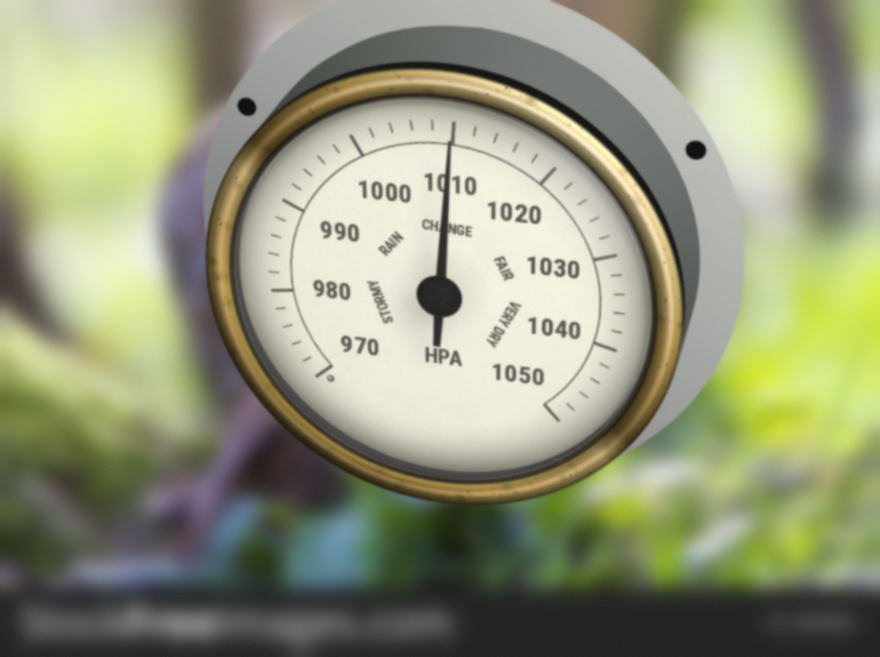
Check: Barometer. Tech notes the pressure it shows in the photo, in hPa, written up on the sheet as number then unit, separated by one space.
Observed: 1010 hPa
